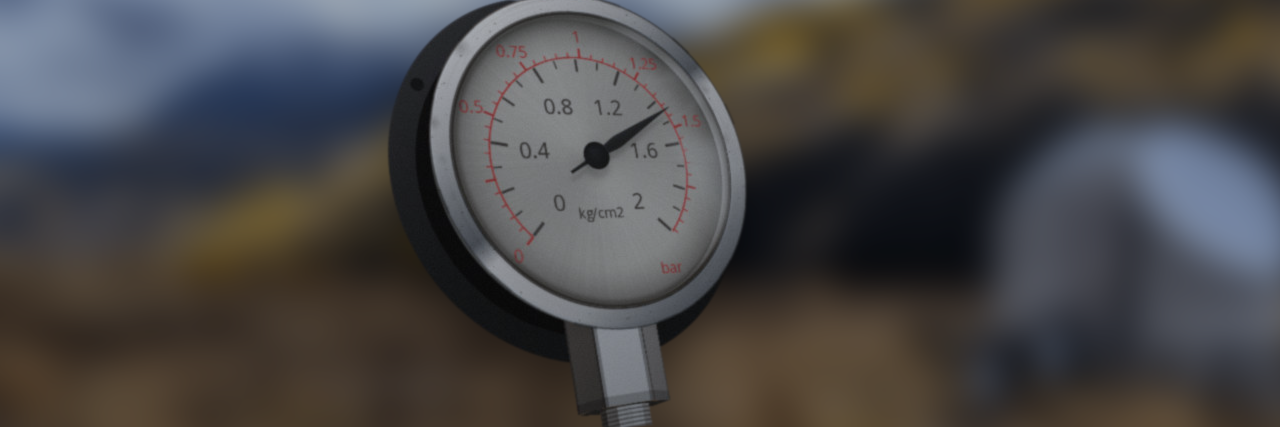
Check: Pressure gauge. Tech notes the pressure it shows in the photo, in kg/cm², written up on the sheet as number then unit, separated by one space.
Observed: 1.45 kg/cm²
